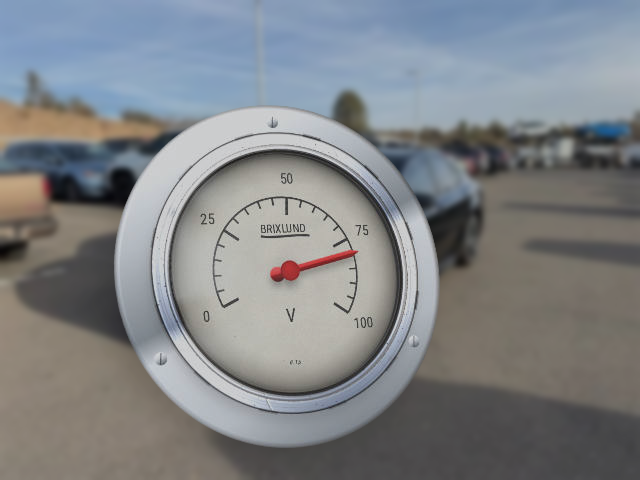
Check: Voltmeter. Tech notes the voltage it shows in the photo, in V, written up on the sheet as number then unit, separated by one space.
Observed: 80 V
